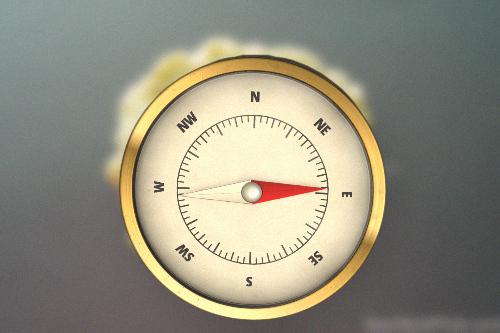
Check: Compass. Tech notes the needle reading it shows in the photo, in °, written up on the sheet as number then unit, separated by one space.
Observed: 85 °
